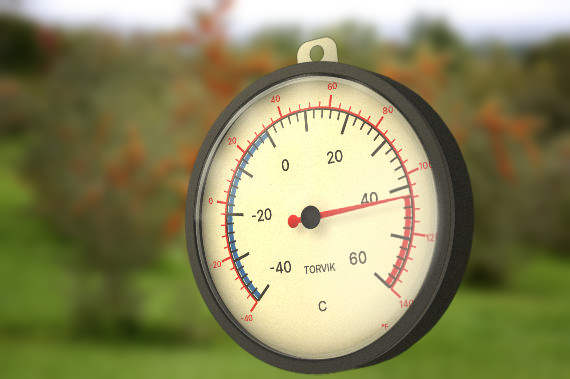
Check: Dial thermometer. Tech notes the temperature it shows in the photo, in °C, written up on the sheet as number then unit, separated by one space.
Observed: 42 °C
